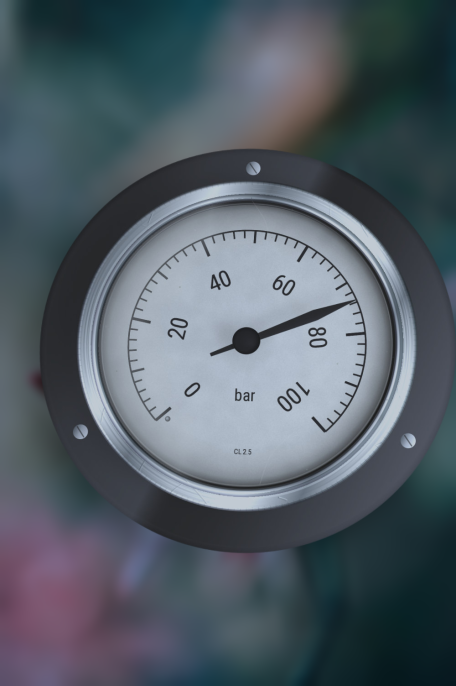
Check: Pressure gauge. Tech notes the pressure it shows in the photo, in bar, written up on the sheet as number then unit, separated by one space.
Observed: 74 bar
